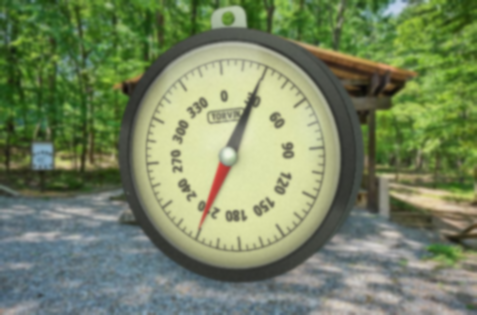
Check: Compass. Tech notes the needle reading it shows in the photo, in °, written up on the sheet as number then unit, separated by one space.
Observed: 210 °
